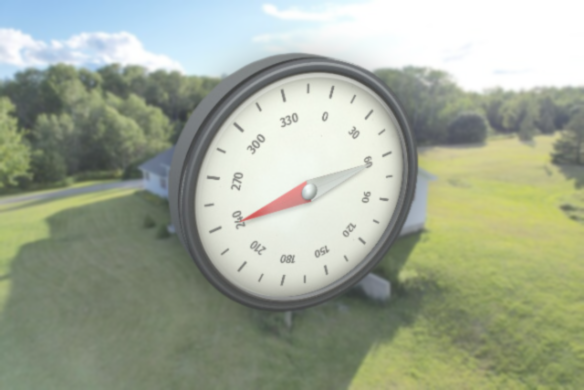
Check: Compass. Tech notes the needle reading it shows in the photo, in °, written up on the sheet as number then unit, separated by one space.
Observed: 240 °
